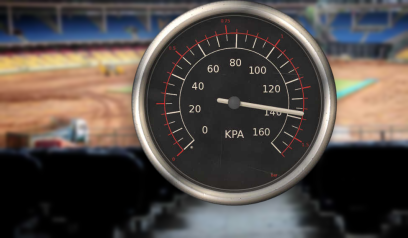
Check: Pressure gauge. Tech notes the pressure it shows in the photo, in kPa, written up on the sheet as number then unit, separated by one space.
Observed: 137.5 kPa
